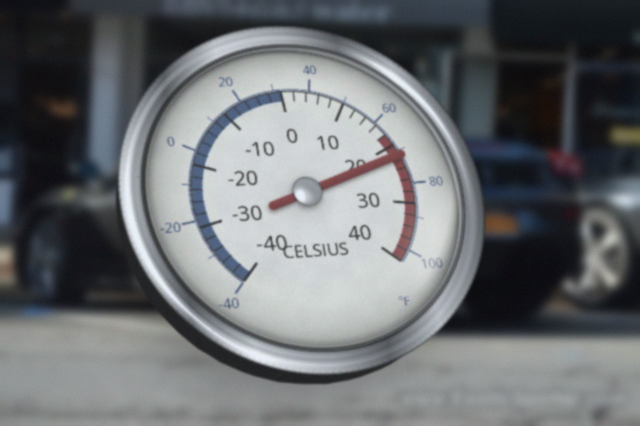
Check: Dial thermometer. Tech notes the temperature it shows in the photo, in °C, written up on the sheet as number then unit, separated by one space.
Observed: 22 °C
